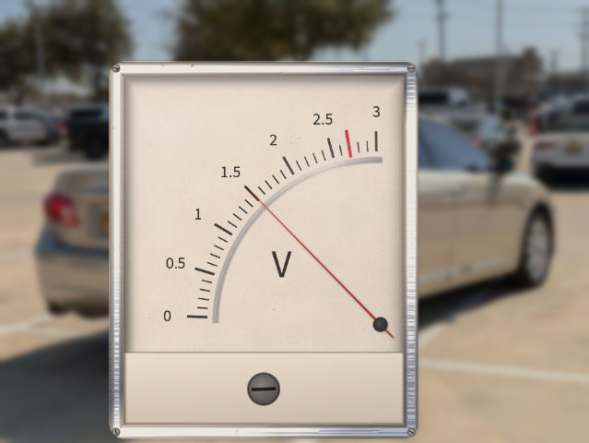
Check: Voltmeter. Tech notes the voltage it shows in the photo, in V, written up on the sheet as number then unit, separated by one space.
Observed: 1.5 V
